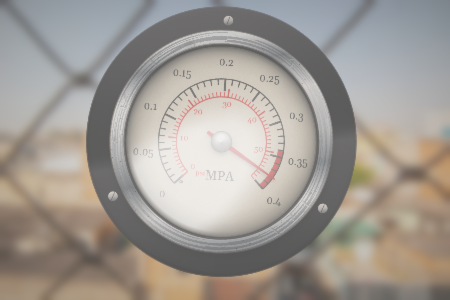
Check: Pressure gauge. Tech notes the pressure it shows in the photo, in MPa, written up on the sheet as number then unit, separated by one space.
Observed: 0.38 MPa
